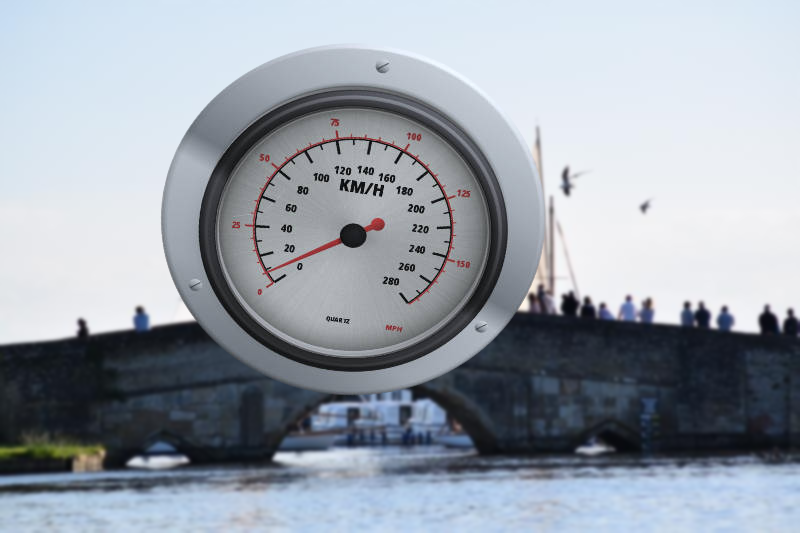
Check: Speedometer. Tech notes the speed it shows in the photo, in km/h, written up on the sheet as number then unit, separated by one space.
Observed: 10 km/h
